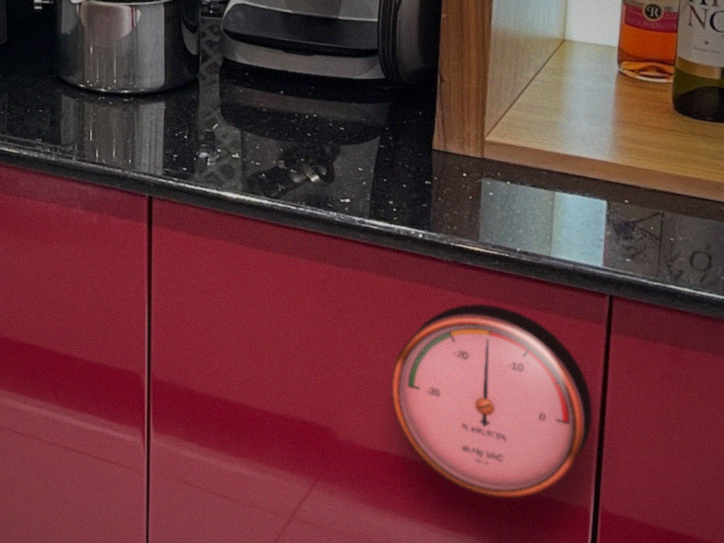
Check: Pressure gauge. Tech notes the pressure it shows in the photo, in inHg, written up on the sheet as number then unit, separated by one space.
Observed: -15 inHg
